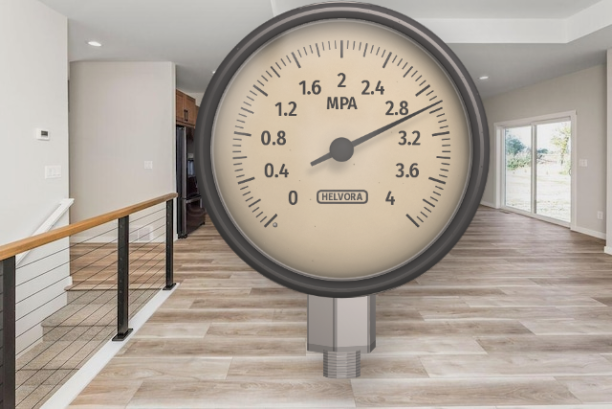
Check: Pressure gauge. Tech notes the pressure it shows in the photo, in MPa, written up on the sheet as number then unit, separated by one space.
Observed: 2.95 MPa
